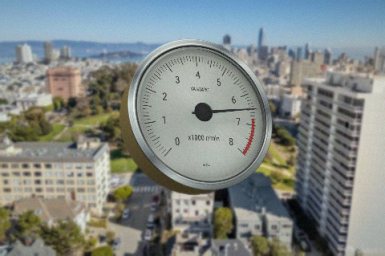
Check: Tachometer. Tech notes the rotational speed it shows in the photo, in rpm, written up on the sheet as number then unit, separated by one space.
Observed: 6500 rpm
